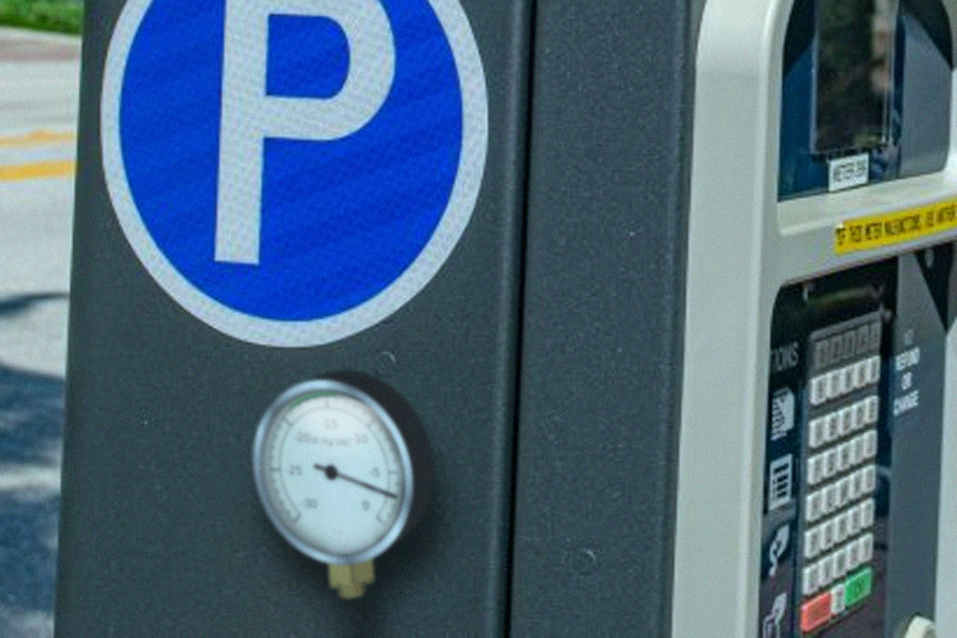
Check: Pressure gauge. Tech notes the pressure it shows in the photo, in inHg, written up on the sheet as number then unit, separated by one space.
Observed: -3 inHg
